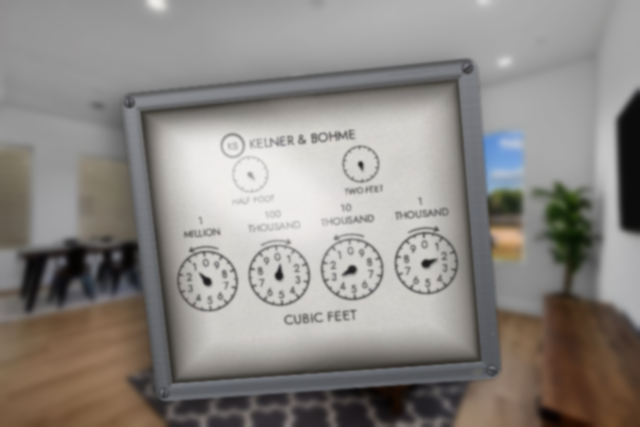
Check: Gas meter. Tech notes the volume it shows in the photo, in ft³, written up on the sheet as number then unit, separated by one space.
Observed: 103200 ft³
